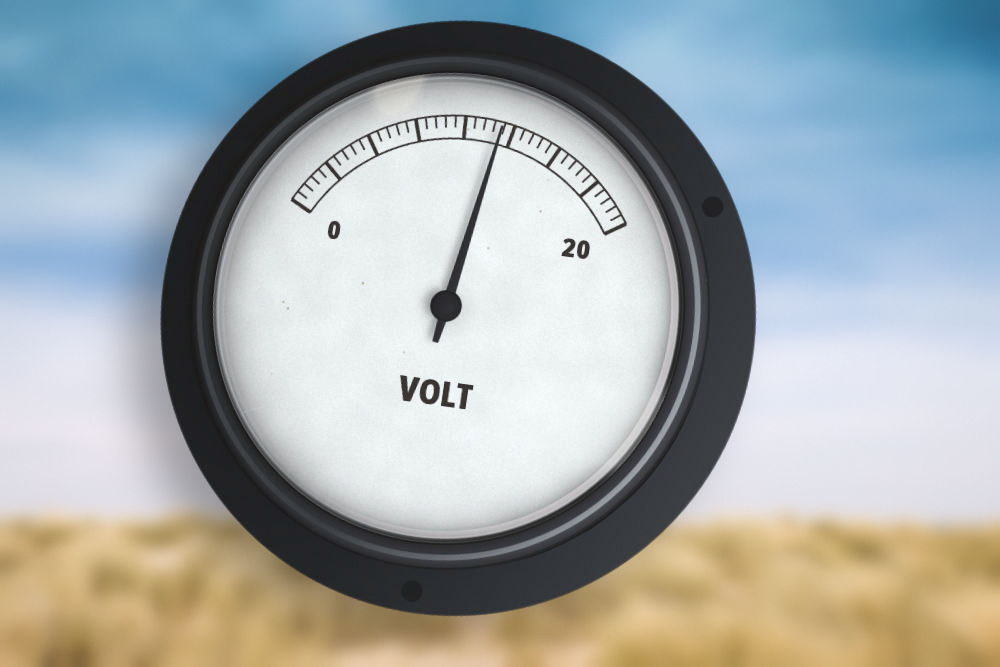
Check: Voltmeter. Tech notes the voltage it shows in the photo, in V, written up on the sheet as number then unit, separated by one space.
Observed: 12 V
